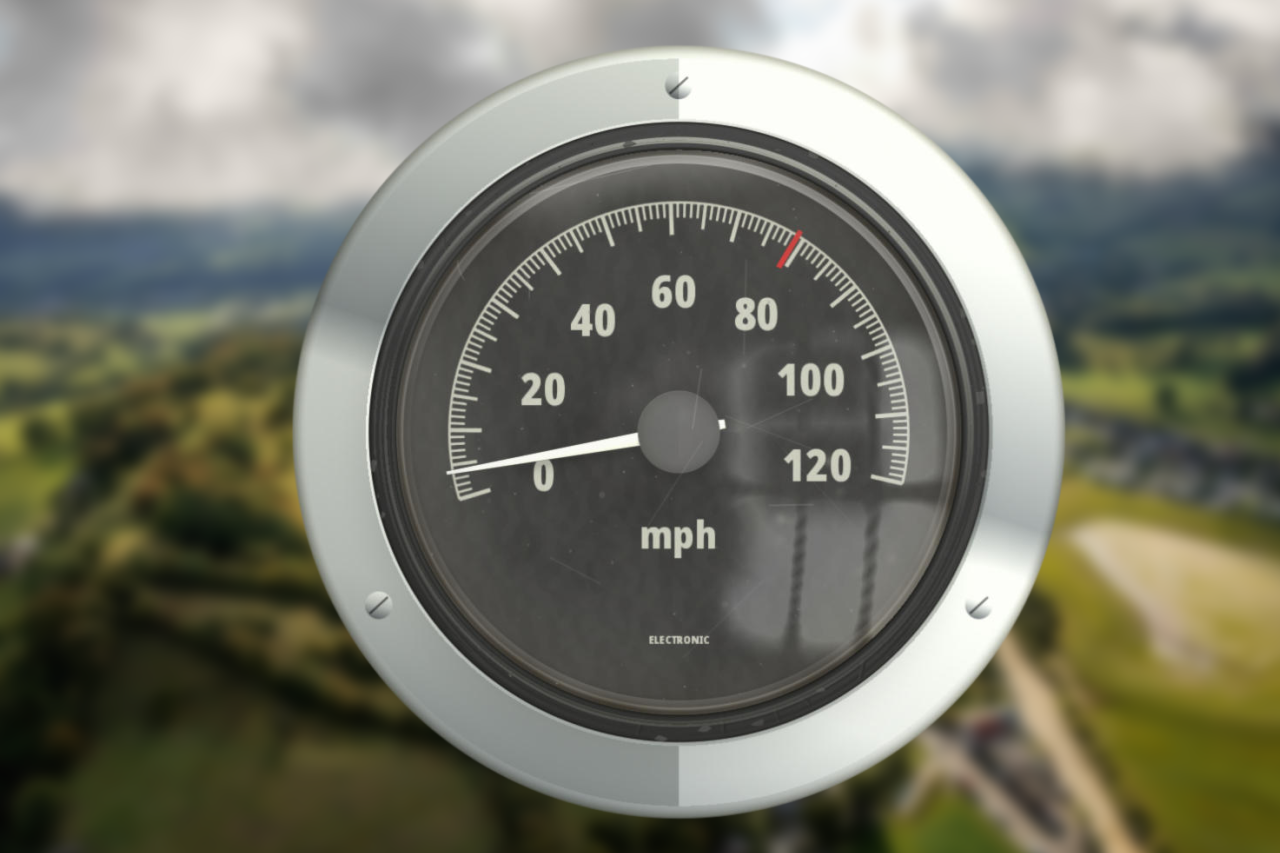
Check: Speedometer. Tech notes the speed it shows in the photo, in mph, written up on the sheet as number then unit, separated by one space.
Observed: 4 mph
